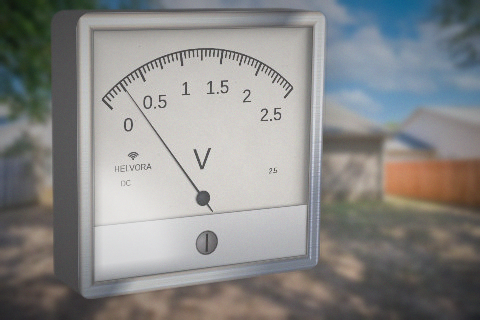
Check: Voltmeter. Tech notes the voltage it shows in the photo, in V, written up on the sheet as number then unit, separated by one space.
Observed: 0.25 V
